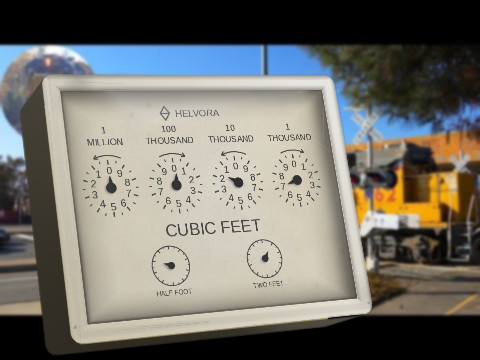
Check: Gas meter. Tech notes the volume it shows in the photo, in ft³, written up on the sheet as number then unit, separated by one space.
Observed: 1700 ft³
